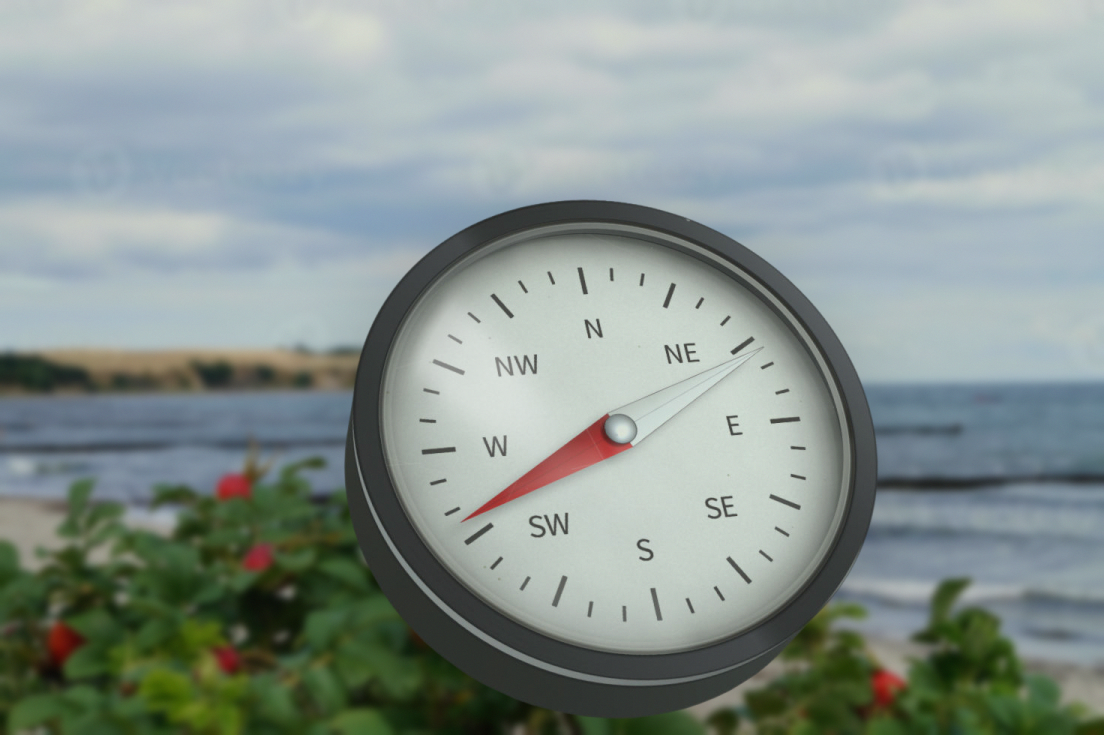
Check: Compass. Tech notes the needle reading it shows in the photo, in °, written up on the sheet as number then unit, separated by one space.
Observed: 245 °
